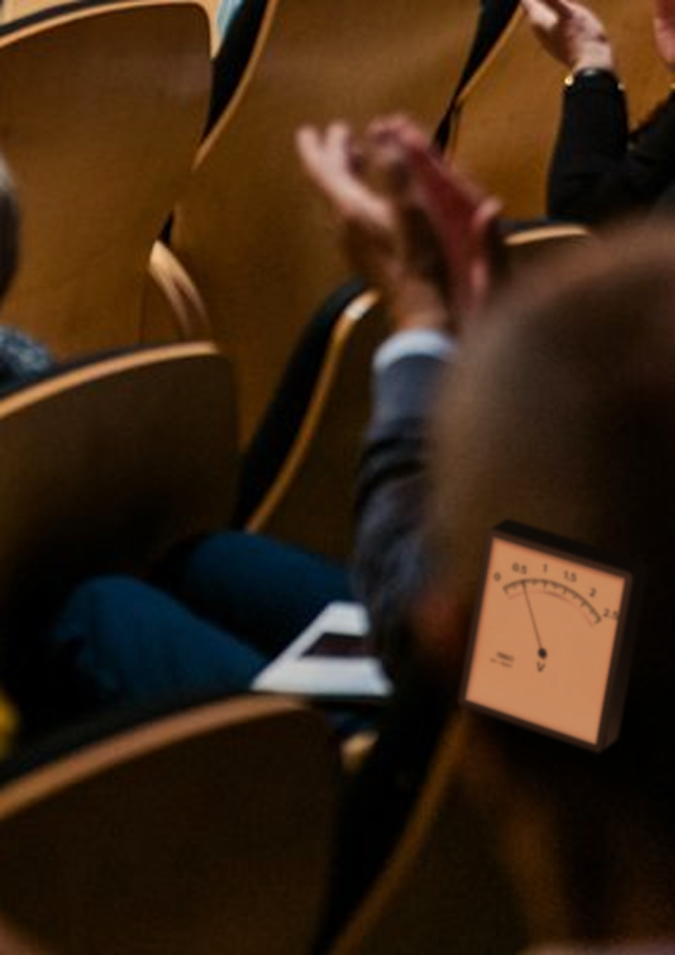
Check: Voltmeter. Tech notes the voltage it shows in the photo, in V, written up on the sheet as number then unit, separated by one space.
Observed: 0.5 V
